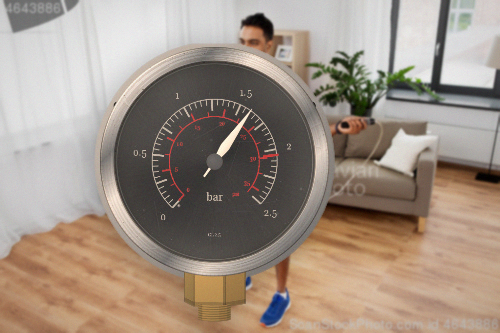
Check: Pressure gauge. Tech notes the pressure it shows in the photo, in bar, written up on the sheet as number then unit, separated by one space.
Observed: 1.6 bar
